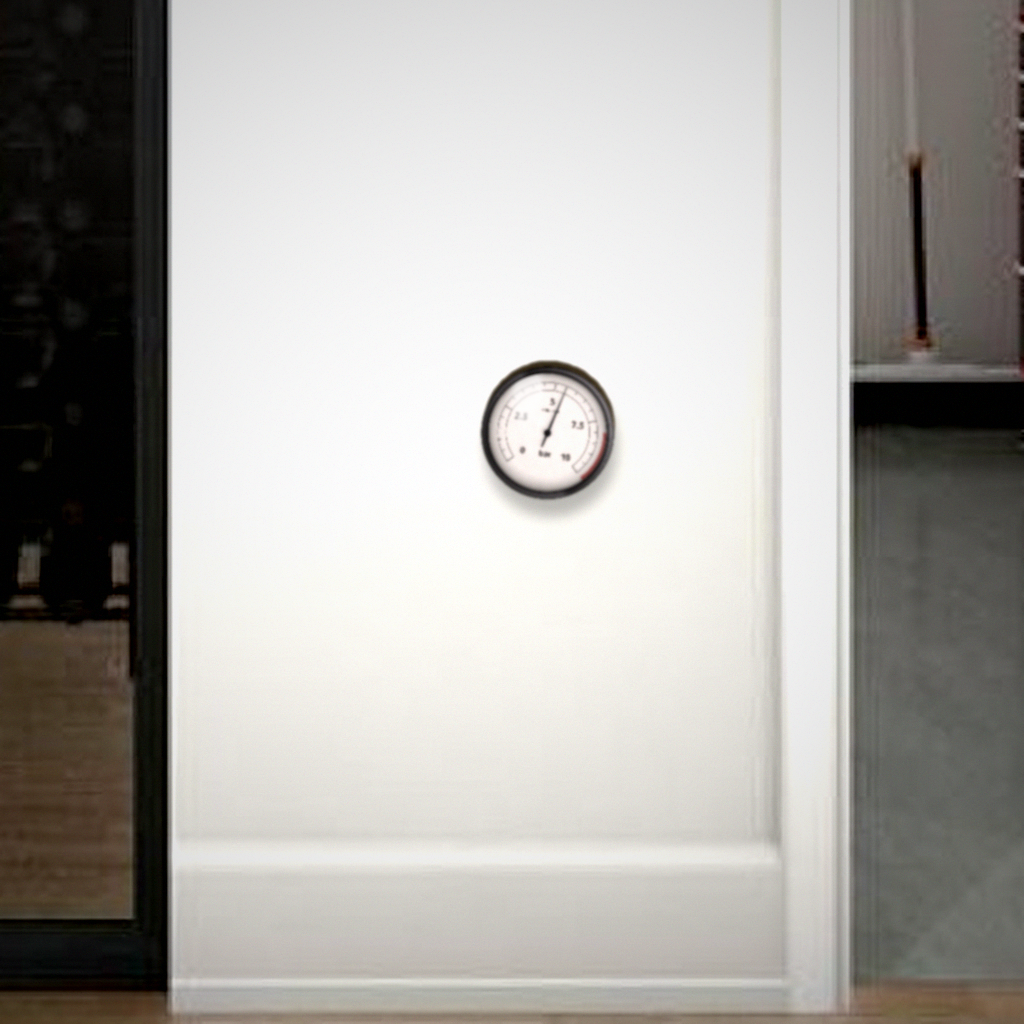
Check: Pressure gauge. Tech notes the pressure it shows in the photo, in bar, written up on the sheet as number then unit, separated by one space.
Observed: 5.5 bar
